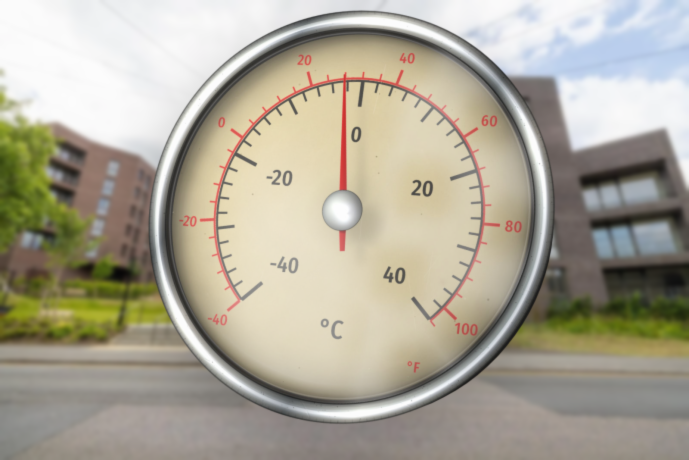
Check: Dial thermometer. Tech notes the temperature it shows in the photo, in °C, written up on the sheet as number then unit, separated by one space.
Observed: -2 °C
